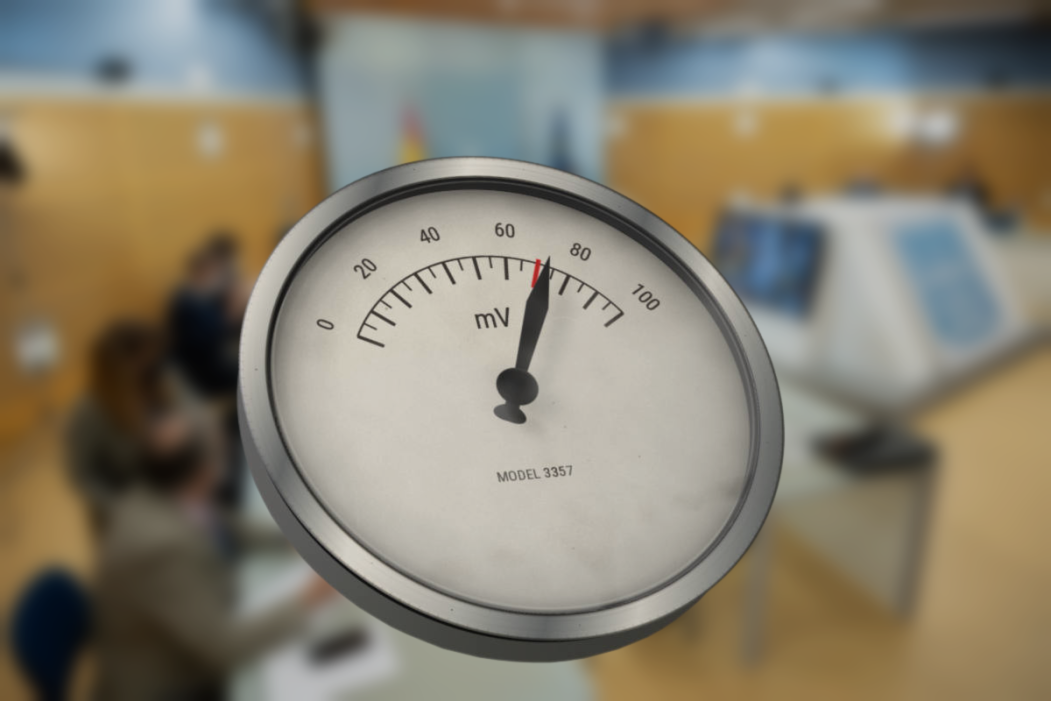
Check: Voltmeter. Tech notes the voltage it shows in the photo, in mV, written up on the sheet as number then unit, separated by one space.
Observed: 72.5 mV
